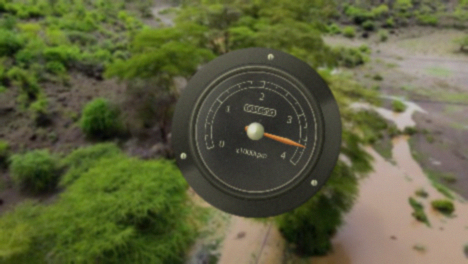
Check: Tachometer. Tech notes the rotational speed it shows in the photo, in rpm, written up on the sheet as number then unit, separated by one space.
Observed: 3625 rpm
